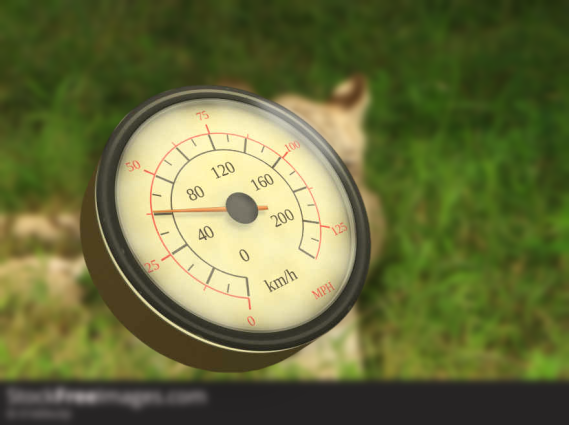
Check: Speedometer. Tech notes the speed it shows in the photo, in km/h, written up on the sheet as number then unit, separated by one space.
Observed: 60 km/h
